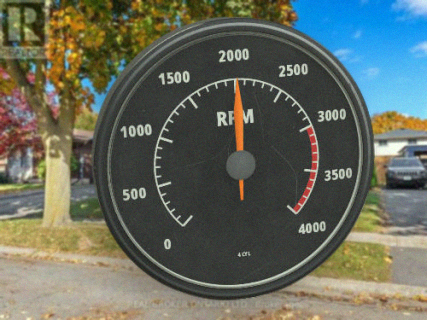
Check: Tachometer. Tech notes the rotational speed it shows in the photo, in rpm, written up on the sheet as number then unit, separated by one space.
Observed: 2000 rpm
